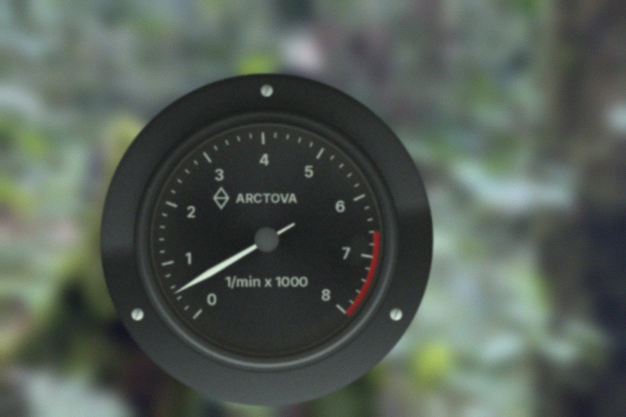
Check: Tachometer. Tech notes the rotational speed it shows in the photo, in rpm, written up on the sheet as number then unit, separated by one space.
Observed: 500 rpm
